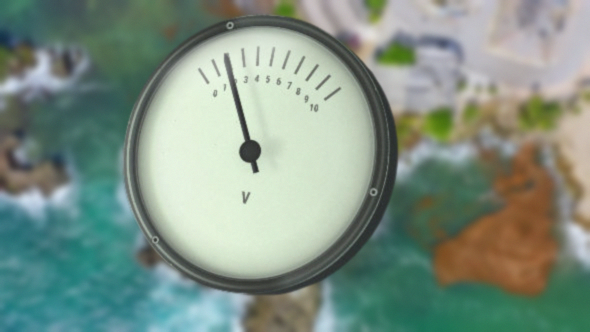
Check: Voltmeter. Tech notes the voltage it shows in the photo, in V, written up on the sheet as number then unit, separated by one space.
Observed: 2 V
